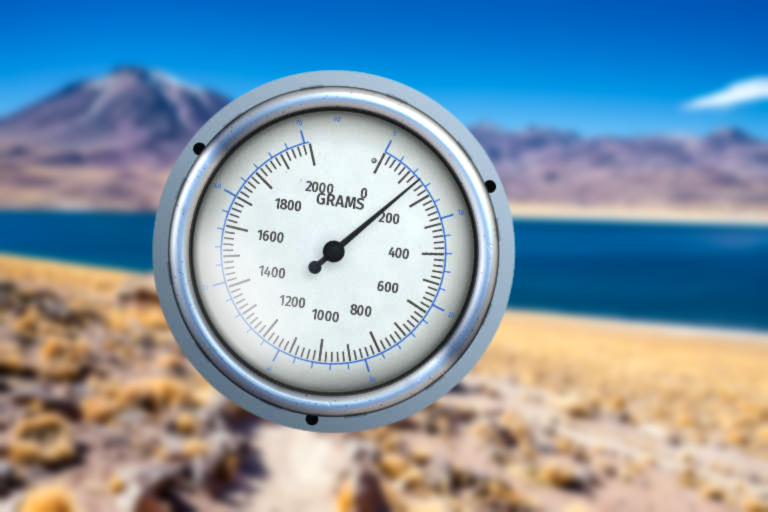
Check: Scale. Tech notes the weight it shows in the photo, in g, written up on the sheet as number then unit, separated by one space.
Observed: 140 g
